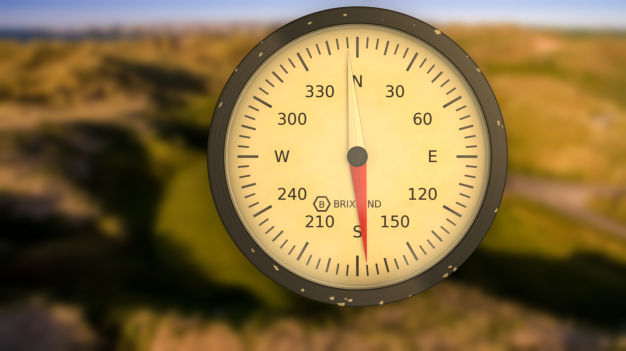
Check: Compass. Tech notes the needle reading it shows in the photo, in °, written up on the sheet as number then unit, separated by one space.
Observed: 175 °
